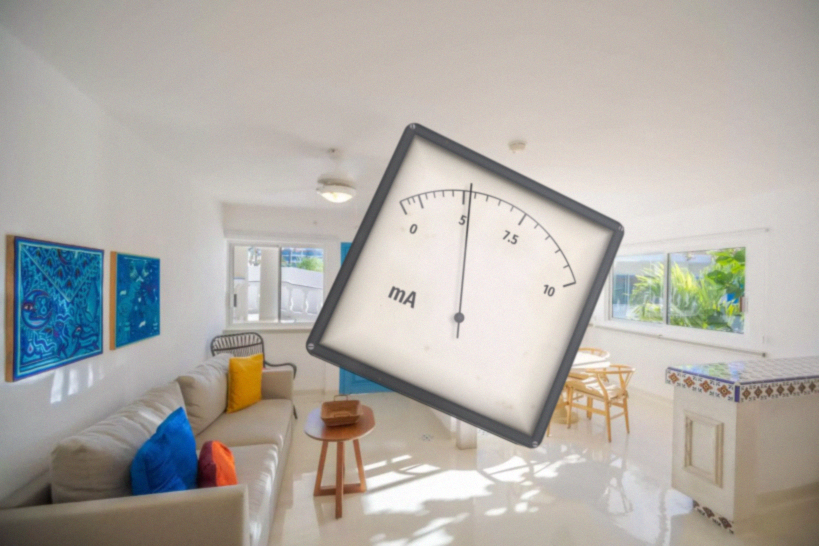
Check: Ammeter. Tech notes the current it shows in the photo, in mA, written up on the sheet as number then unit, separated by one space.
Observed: 5.25 mA
